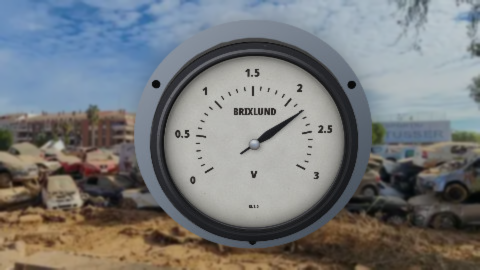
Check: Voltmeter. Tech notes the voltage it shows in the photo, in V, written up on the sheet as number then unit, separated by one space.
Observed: 2.2 V
